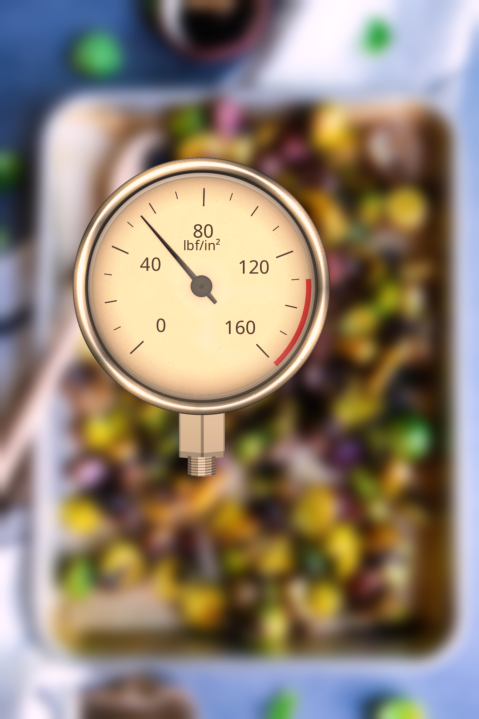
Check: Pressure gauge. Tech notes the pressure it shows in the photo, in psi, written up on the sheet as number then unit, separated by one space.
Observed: 55 psi
